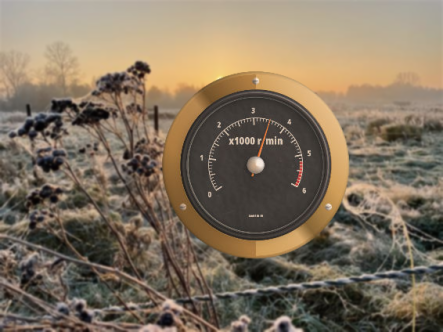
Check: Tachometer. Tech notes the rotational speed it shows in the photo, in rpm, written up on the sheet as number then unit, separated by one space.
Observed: 3500 rpm
